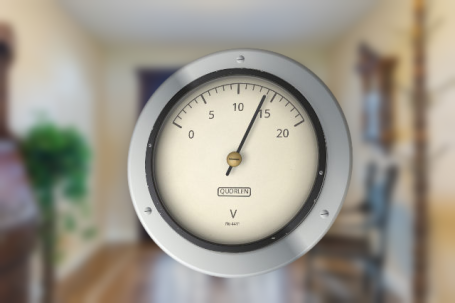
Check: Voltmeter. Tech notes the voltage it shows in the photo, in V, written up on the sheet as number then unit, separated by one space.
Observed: 14 V
